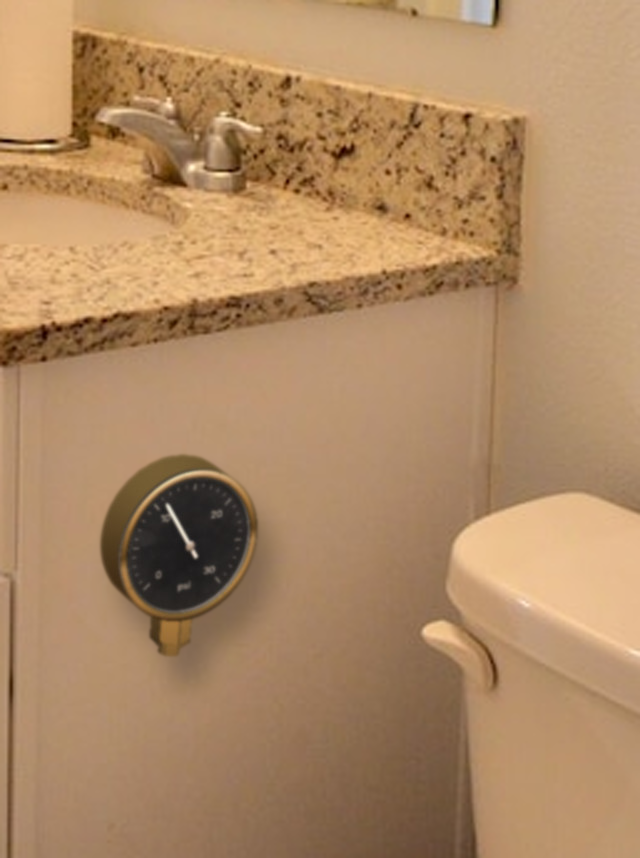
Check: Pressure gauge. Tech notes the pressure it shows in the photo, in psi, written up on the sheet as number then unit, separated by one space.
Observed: 11 psi
